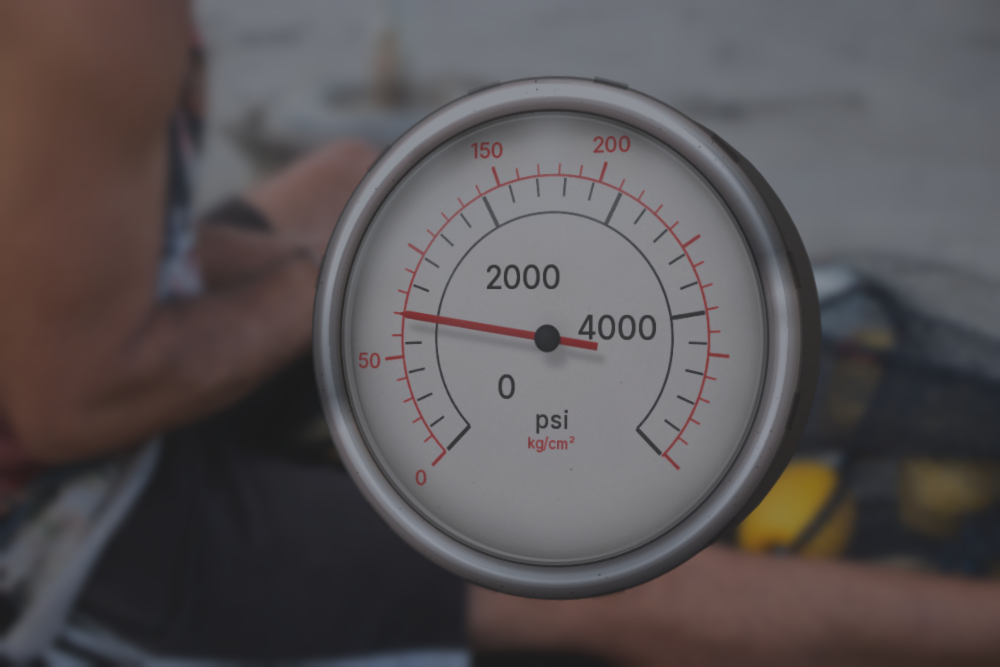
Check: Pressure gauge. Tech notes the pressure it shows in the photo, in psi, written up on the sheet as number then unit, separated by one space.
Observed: 1000 psi
